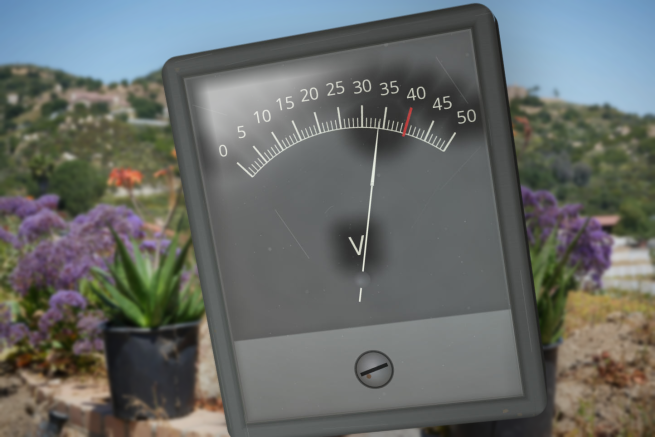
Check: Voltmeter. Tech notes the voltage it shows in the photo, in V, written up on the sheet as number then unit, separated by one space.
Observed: 34 V
